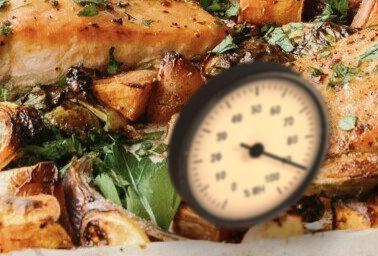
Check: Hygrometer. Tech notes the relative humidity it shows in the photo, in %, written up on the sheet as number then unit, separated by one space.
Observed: 90 %
